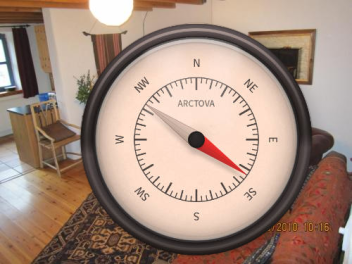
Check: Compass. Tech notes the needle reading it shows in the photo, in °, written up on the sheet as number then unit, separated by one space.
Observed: 125 °
